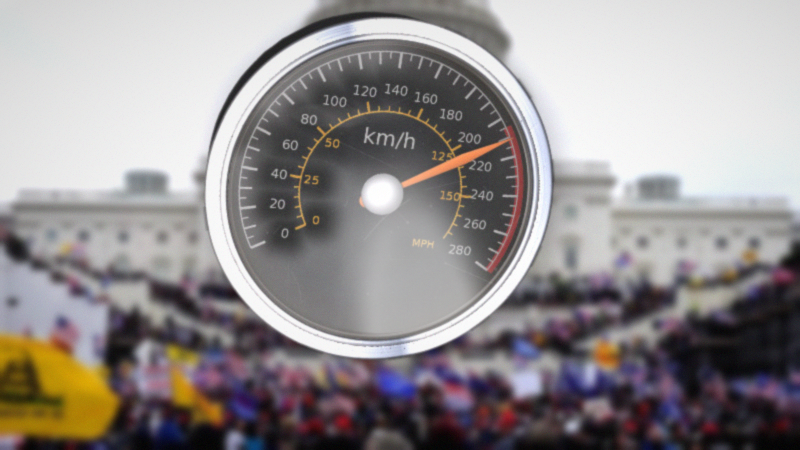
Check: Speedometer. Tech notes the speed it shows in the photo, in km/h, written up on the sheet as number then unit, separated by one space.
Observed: 210 km/h
